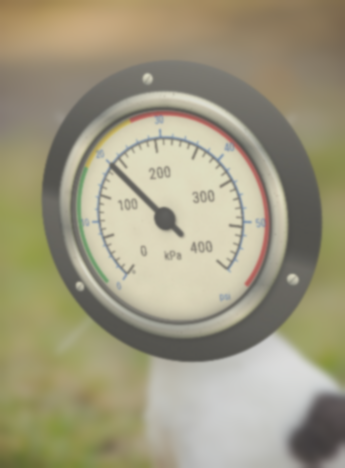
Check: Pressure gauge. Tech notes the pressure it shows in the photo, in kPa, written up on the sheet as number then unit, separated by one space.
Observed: 140 kPa
